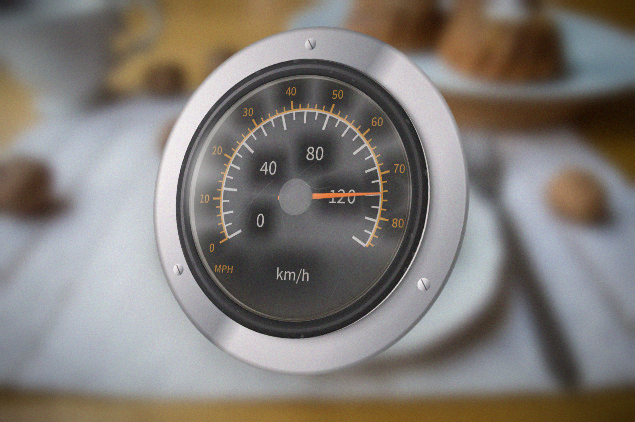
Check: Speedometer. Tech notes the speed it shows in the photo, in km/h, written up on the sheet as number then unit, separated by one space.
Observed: 120 km/h
